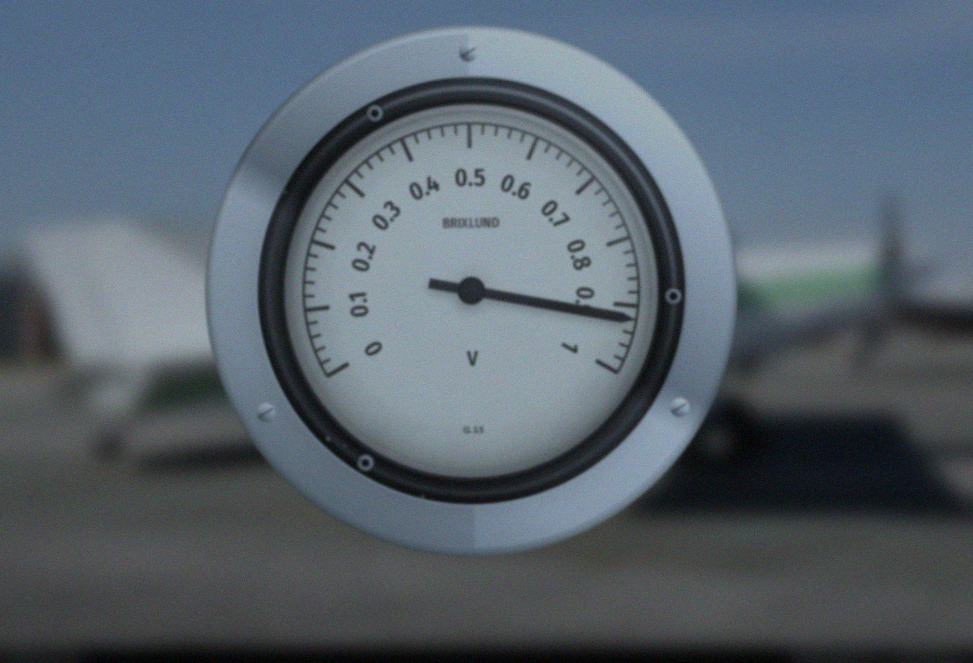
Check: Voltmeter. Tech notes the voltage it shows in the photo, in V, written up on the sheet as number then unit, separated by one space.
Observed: 0.92 V
